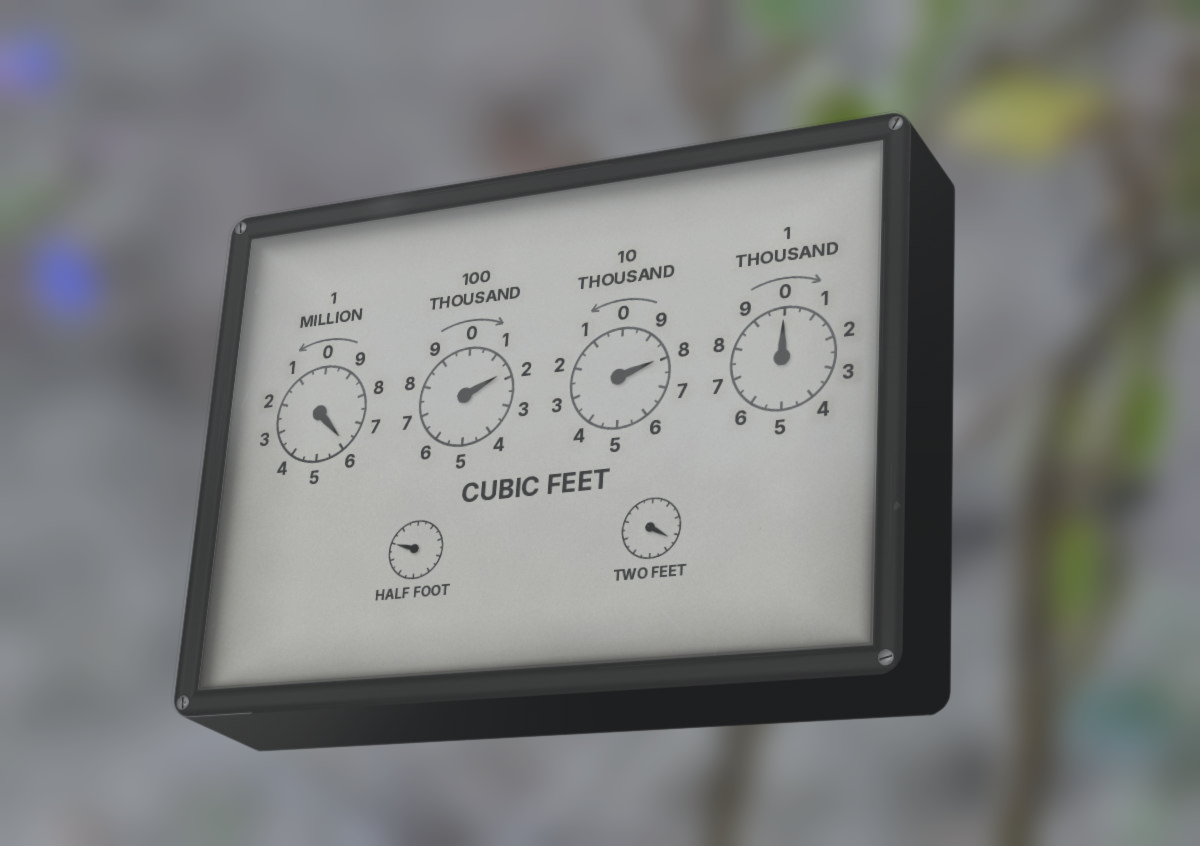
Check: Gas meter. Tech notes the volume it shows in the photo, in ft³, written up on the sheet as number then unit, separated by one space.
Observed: 618000 ft³
